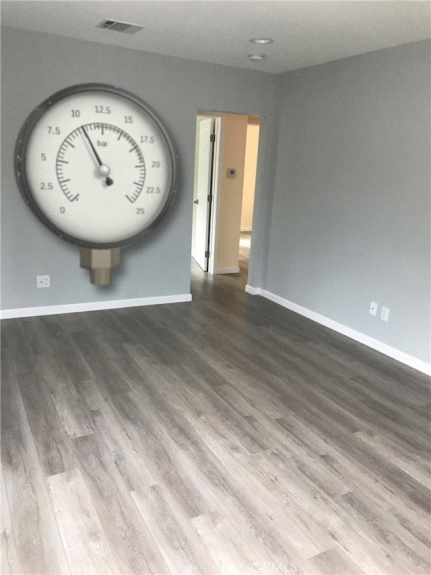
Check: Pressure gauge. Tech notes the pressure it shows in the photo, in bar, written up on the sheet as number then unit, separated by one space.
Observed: 10 bar
